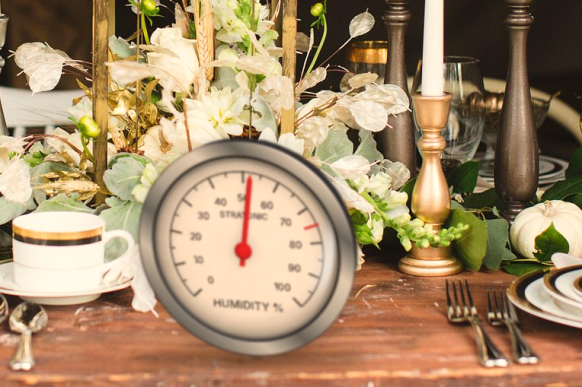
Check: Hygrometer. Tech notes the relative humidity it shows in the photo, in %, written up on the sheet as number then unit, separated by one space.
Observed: 52.5 %
